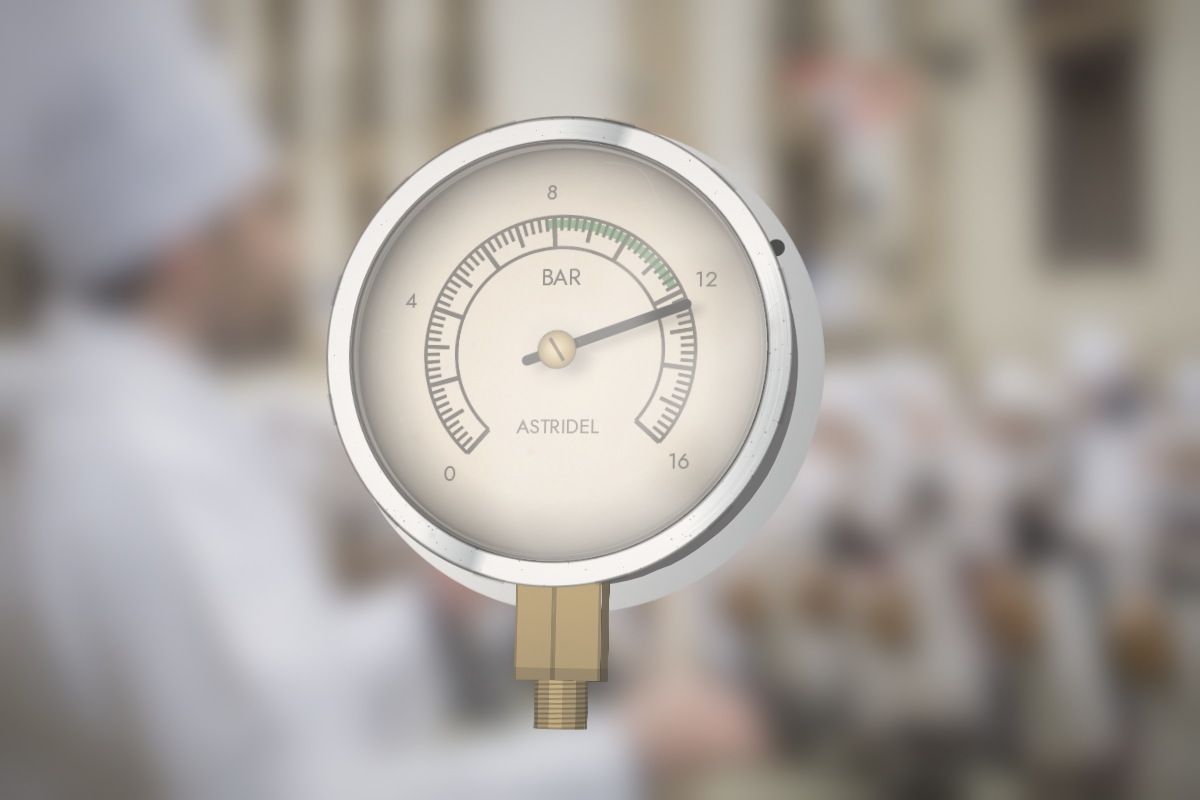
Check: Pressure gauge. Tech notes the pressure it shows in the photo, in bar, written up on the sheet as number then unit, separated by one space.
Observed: 12.4 bar
